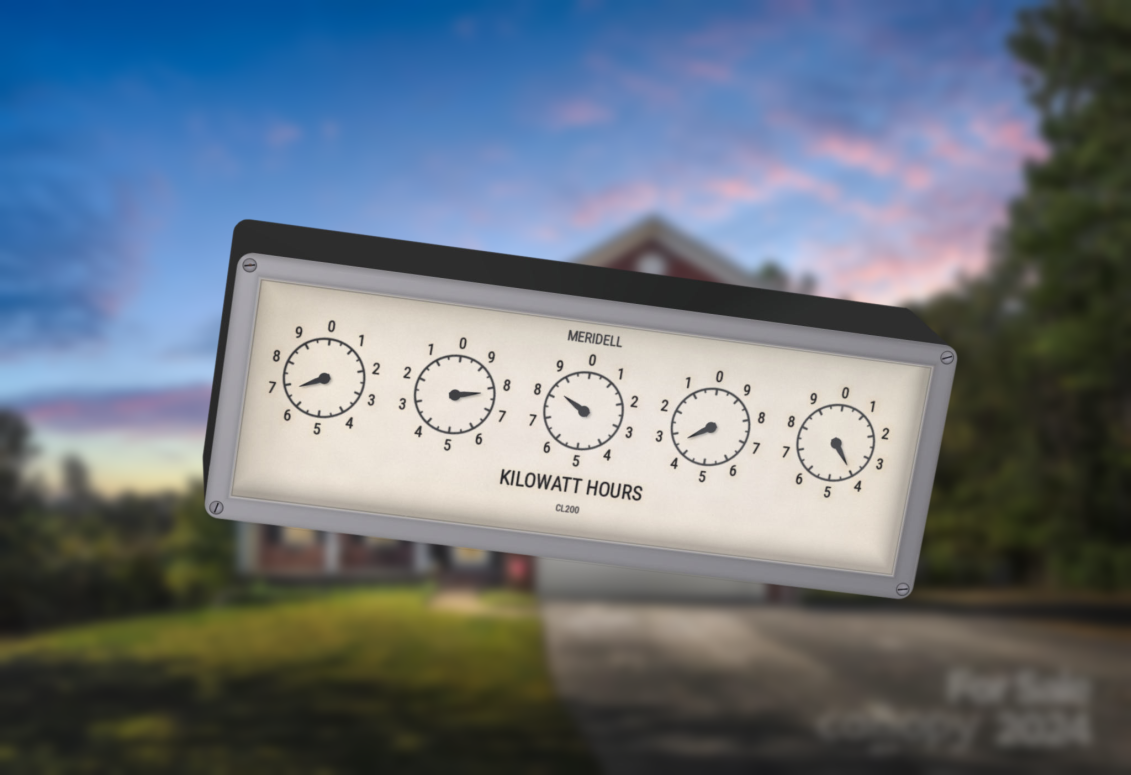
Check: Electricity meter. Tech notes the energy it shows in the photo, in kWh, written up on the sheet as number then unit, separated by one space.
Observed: 67834 kWh
